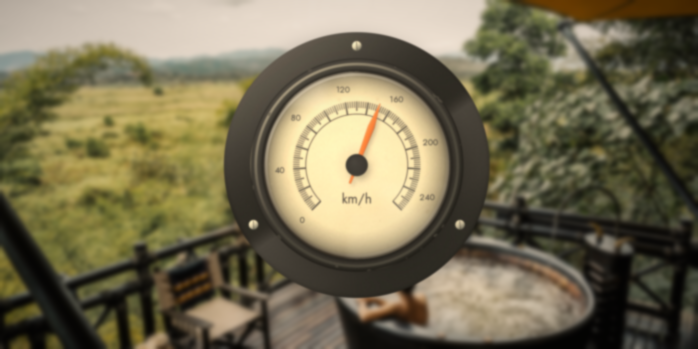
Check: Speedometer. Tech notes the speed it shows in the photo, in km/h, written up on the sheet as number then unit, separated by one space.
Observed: 150 km/h
